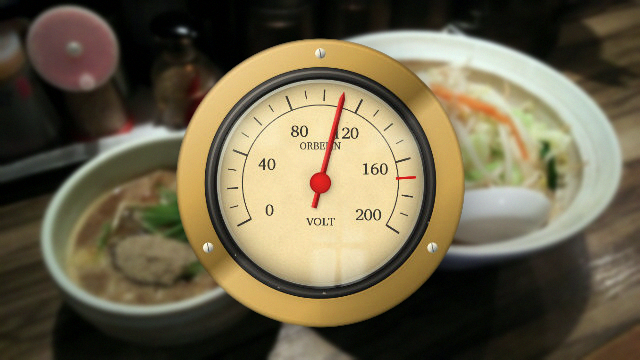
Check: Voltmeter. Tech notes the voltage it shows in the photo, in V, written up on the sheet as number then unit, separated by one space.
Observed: 110 V
